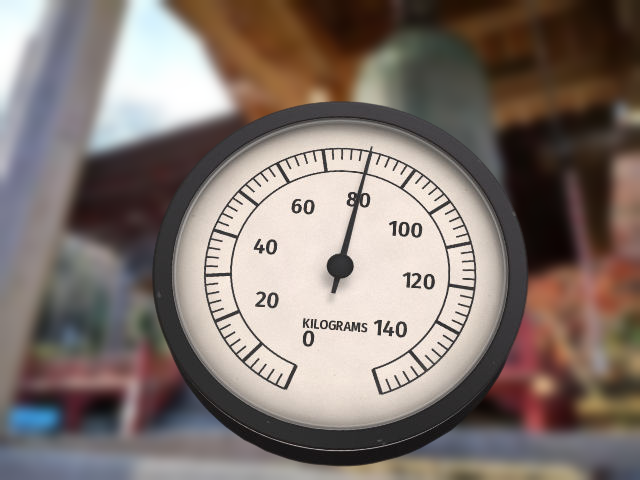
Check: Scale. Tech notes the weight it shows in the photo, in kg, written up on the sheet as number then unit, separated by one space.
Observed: 80 kg
